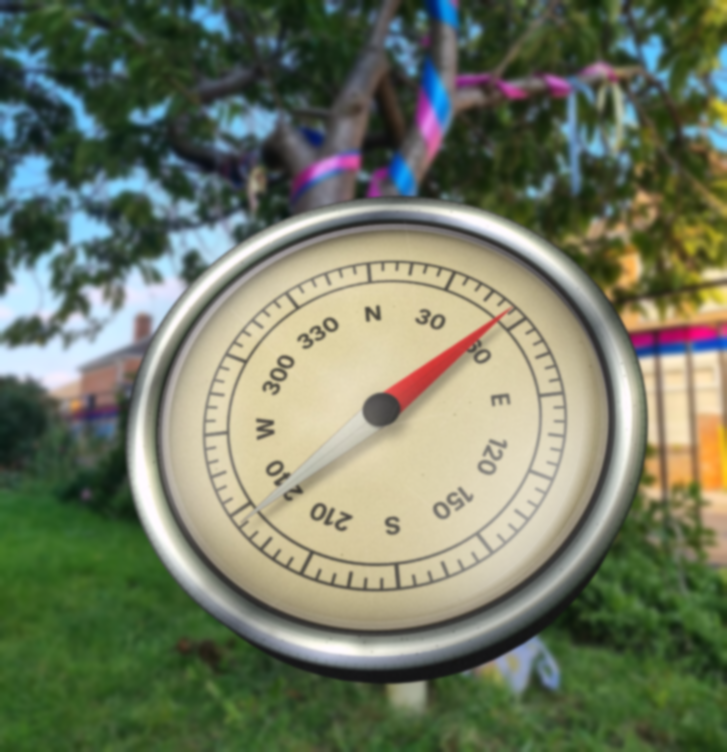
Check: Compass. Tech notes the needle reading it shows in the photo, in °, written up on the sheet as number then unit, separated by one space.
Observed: 55 °
